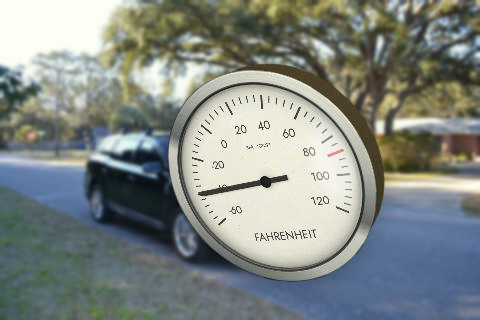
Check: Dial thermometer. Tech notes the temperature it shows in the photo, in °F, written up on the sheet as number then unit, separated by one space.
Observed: -40 °F
